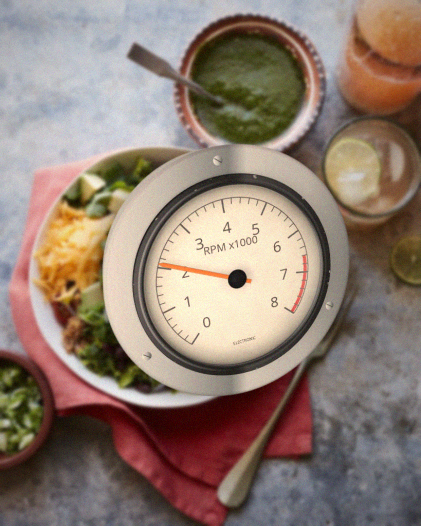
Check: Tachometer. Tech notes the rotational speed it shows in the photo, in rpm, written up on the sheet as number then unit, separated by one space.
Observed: 2100 rpm
